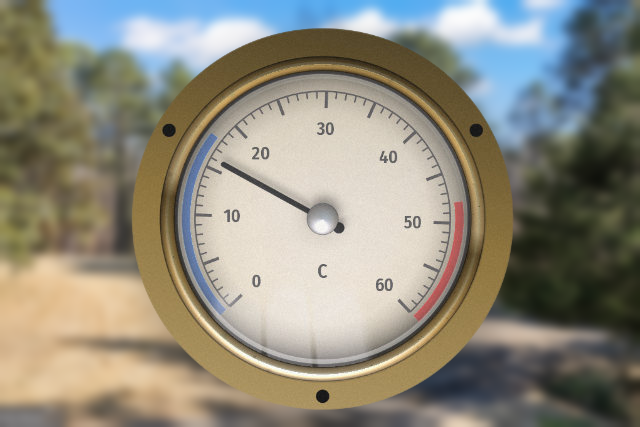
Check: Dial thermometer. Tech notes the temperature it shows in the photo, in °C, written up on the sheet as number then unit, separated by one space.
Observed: 16 °C
